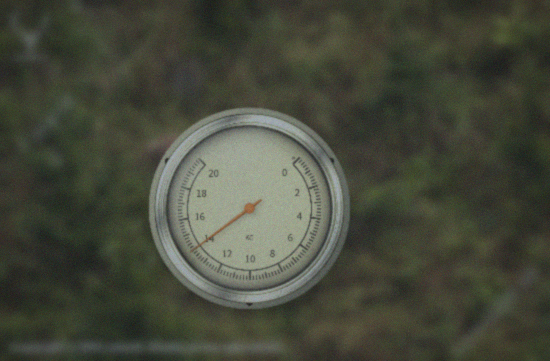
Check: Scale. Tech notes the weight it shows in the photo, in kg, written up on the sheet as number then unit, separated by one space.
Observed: 14 kg
